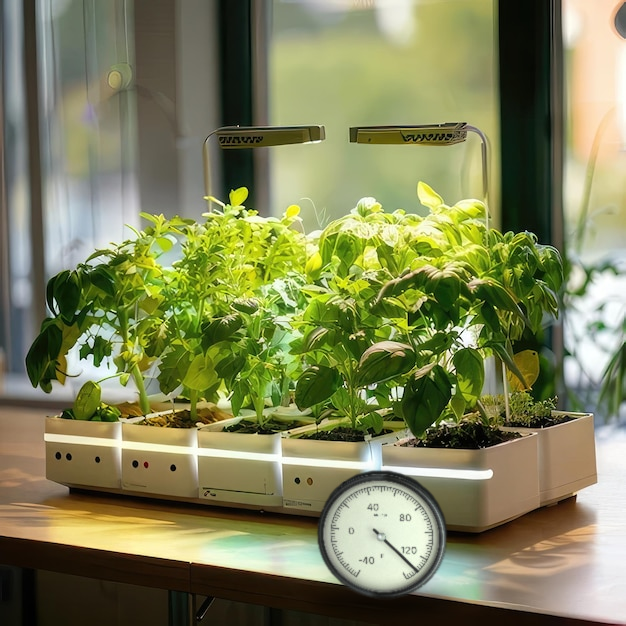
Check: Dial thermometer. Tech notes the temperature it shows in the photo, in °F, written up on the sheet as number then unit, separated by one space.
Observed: 130 °F
